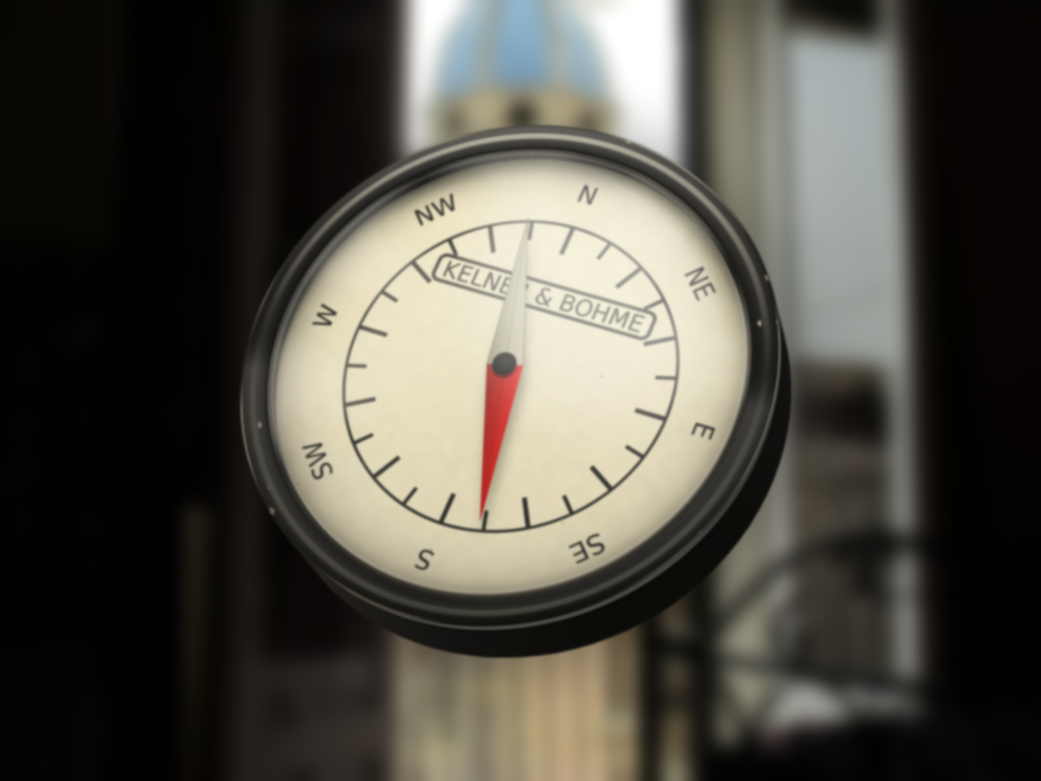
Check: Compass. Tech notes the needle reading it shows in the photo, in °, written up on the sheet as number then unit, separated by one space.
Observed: 165 °
